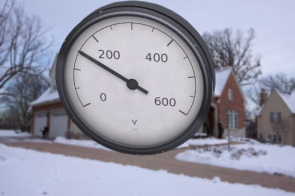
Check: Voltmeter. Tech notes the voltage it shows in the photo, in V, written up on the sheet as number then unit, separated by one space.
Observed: 150 V
